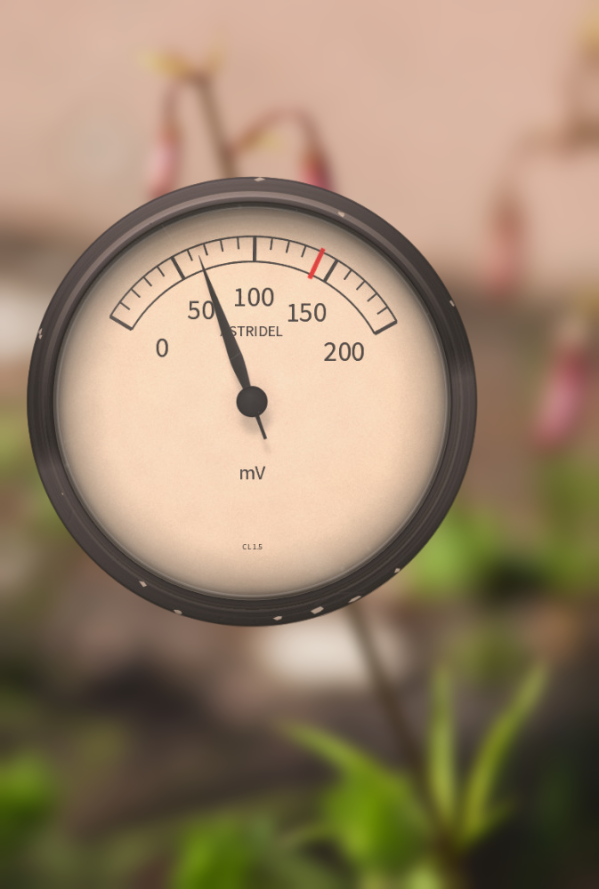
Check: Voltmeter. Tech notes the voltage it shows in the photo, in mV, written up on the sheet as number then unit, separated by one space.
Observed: 65 mV
